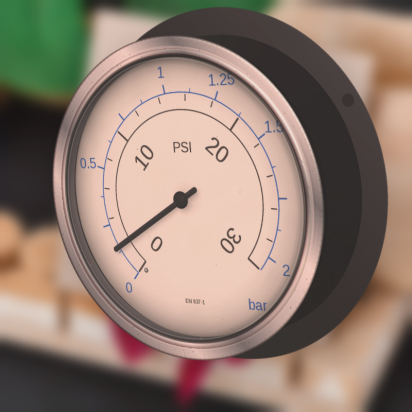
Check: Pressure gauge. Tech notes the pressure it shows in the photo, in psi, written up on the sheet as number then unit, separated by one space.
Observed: 2 psi
